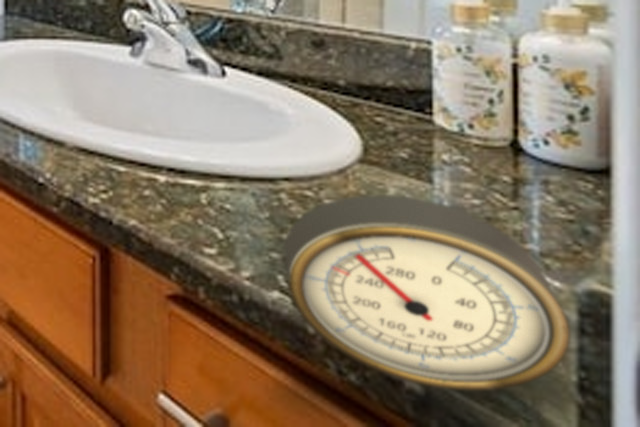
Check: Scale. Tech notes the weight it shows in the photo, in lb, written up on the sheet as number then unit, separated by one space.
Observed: 260 lb
